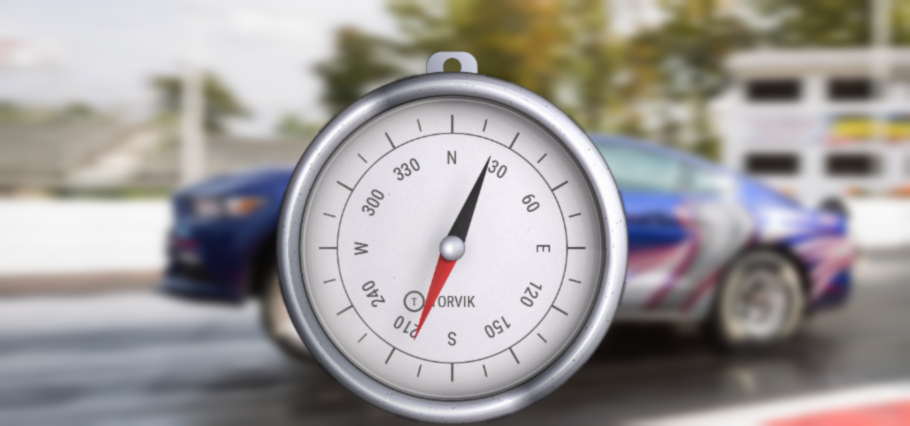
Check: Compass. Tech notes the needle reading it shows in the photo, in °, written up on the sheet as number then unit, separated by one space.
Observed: 202.5 °
